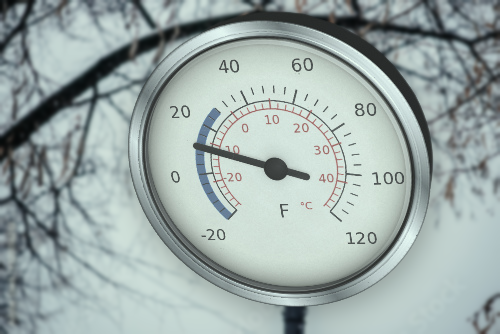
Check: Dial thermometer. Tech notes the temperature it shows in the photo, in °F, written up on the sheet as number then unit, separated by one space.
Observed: 12 °F
